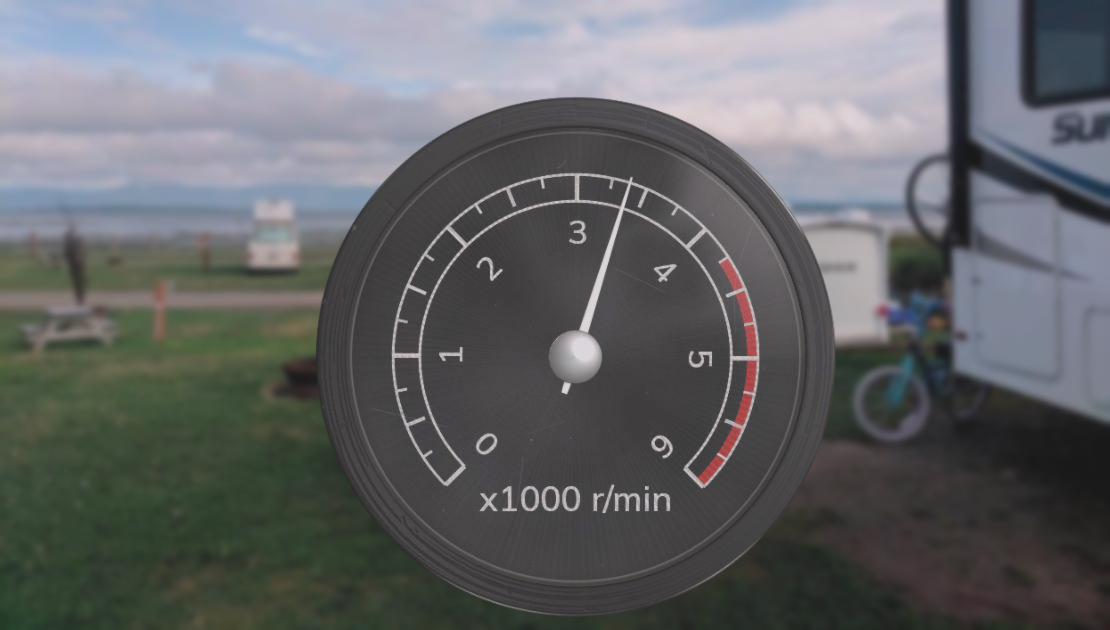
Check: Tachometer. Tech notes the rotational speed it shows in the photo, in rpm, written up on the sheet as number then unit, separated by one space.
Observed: 3375 rpm
